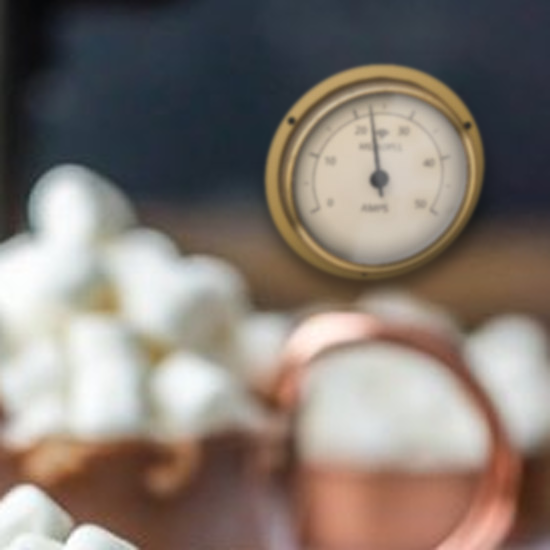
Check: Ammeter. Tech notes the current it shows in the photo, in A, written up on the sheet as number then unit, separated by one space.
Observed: 22.5 A
